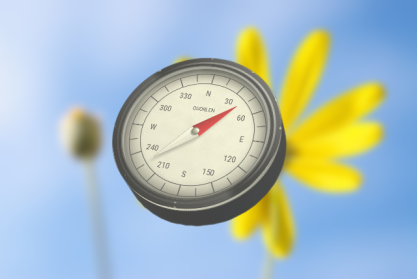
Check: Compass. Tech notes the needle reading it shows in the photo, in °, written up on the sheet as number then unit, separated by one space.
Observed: 45 °
